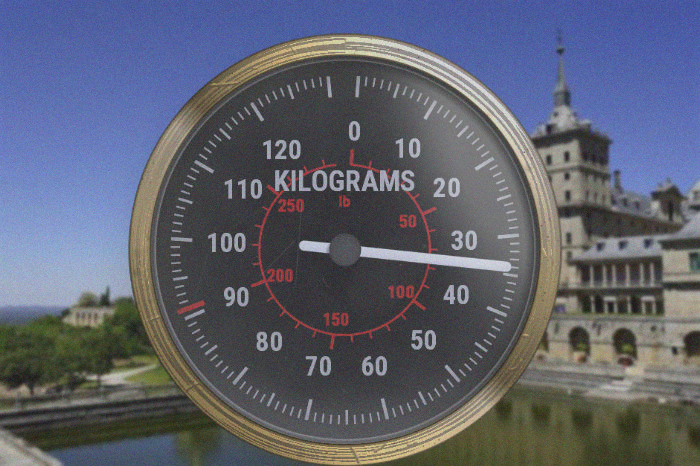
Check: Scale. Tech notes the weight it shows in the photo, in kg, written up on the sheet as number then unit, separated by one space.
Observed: 34 kg
